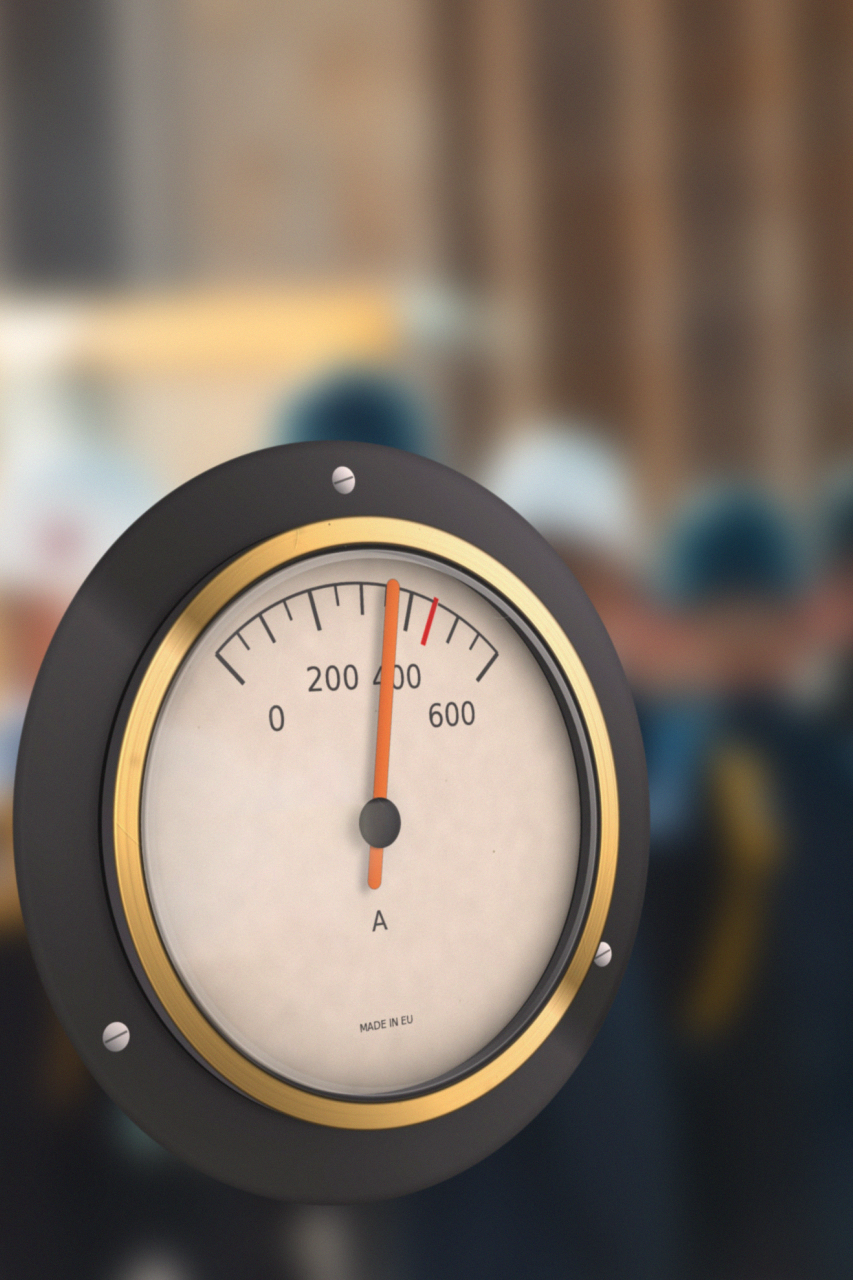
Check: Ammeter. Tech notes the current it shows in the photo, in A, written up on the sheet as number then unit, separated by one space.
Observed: 350 A
